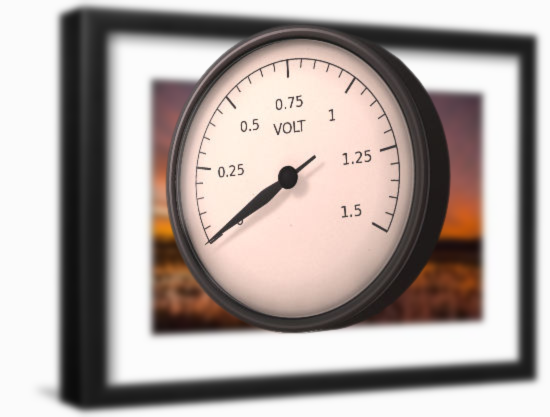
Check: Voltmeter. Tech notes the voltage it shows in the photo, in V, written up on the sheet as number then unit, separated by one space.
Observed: 0 V
